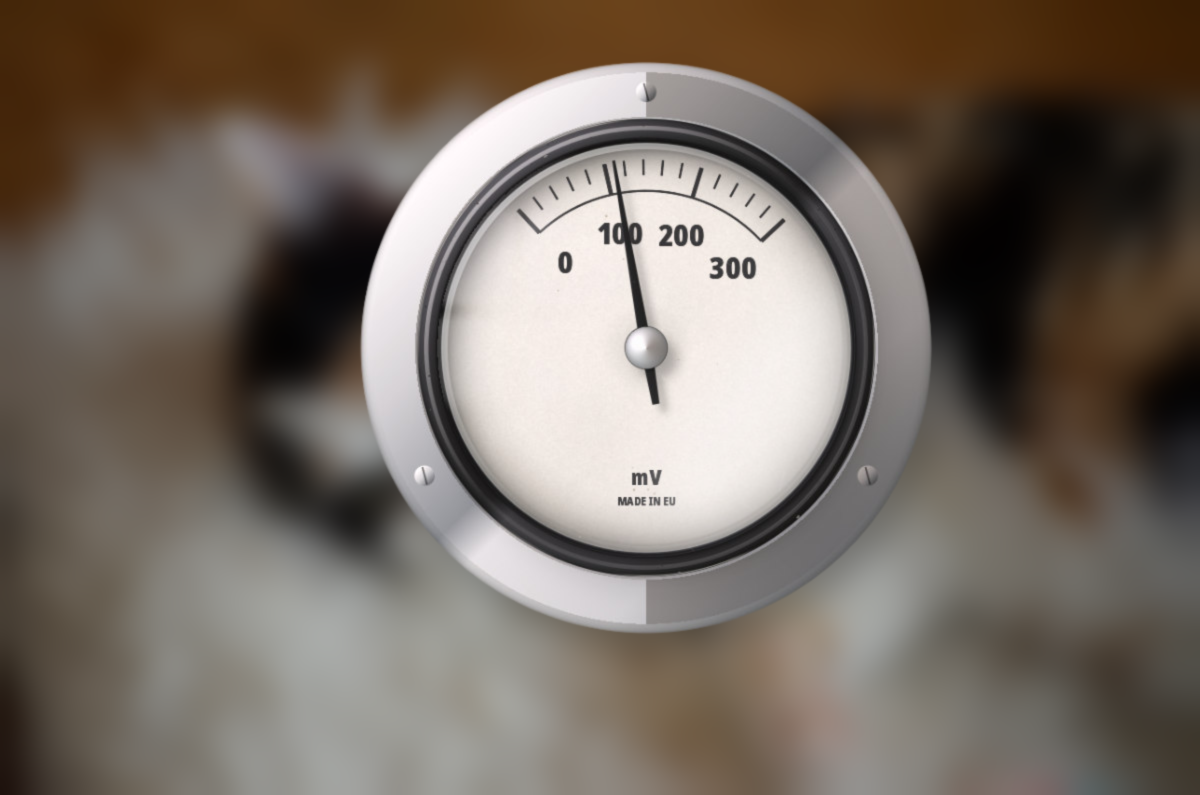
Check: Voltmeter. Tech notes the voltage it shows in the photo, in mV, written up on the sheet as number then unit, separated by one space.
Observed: 110 mV
